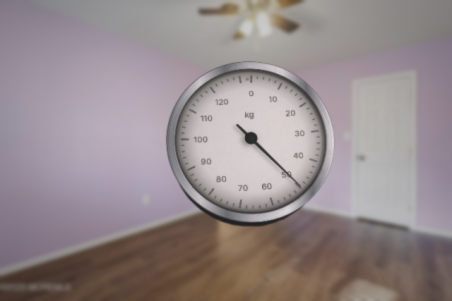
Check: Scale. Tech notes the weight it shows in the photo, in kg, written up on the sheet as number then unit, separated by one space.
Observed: 50 kg
